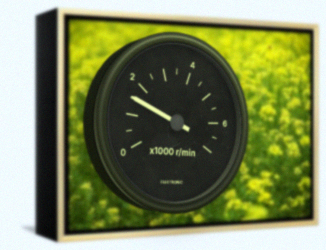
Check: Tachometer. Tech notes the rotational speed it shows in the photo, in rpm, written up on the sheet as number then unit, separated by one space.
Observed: 1500 rpm
